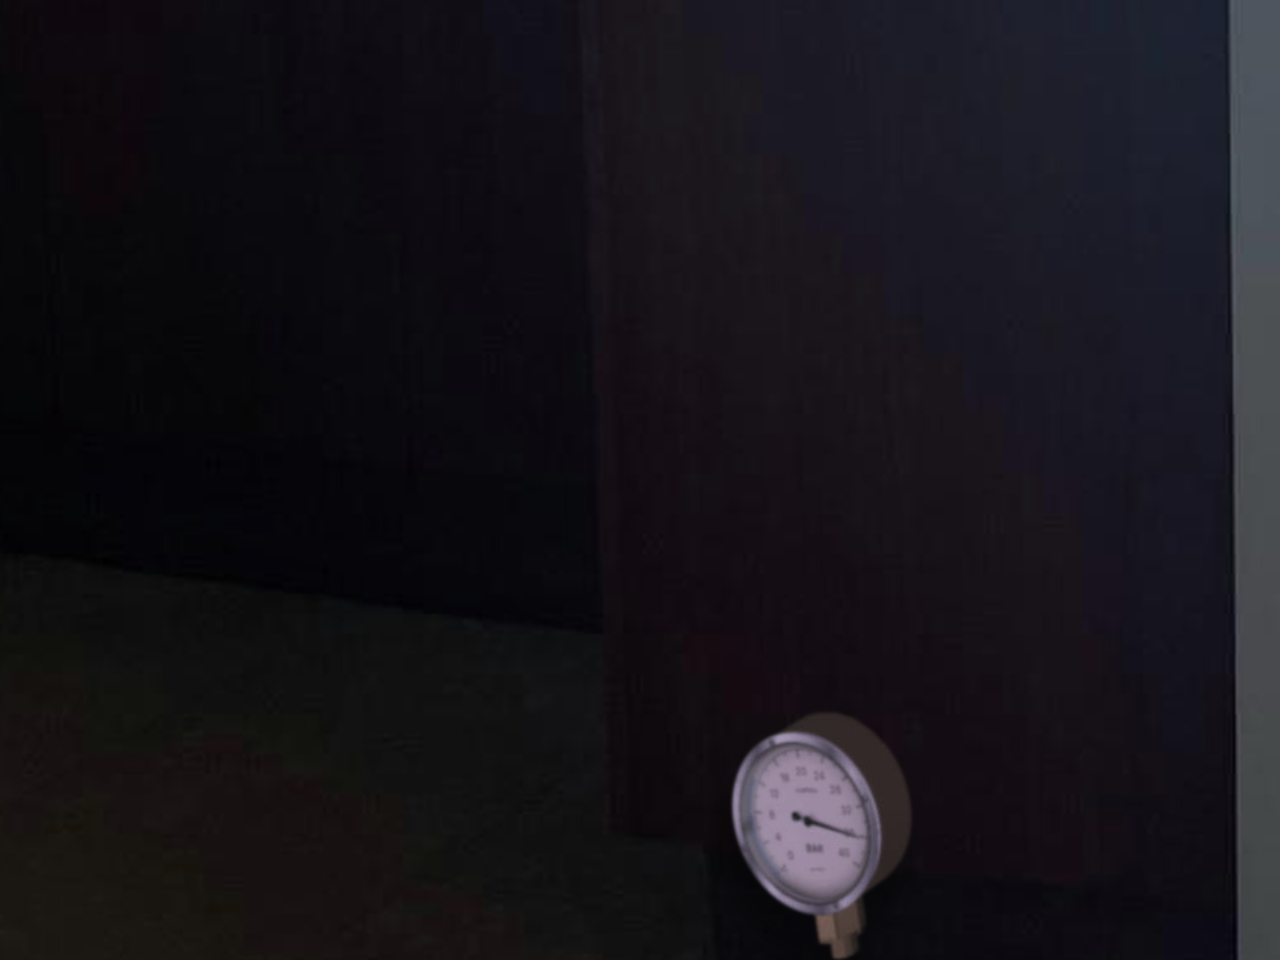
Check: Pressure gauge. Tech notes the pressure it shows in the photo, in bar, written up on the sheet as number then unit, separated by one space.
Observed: 36 bar
